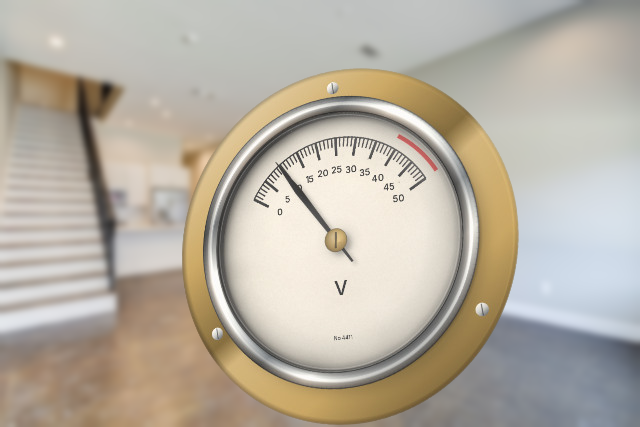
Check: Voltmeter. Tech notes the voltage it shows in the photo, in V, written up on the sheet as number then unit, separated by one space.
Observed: 10 V
